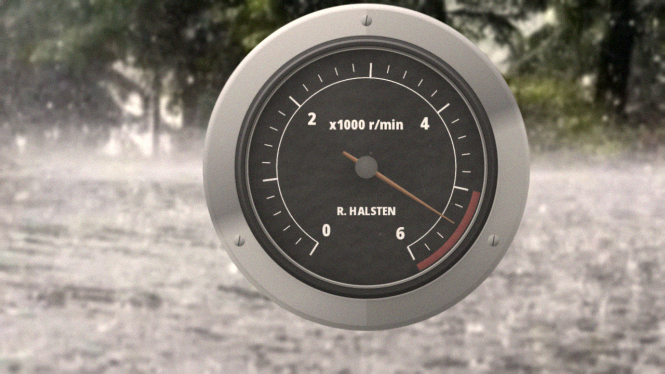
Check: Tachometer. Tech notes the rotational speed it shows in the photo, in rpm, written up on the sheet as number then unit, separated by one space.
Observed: 5400 rpm
